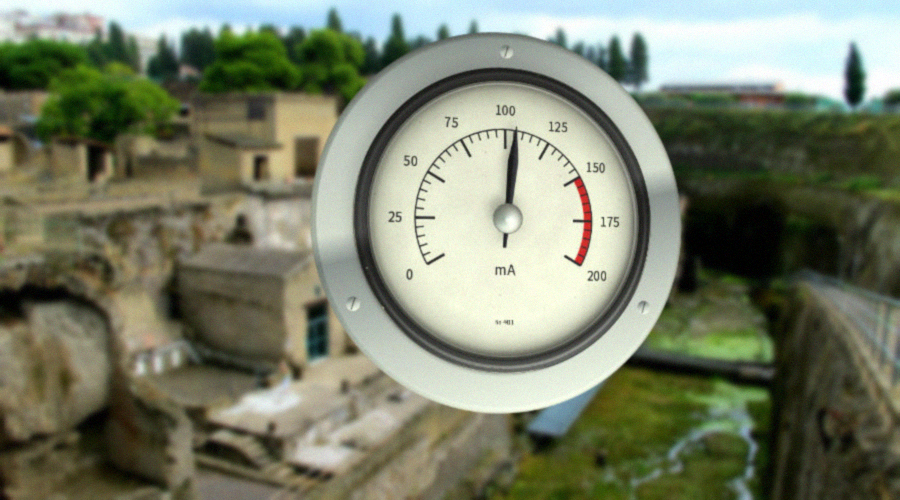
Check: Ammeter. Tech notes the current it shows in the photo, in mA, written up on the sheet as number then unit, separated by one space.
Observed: 105 mA
